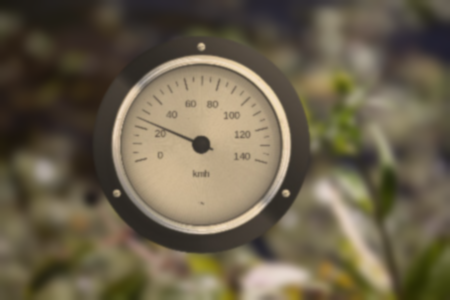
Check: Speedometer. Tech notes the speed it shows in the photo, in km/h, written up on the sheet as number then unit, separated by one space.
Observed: 25 km/h
